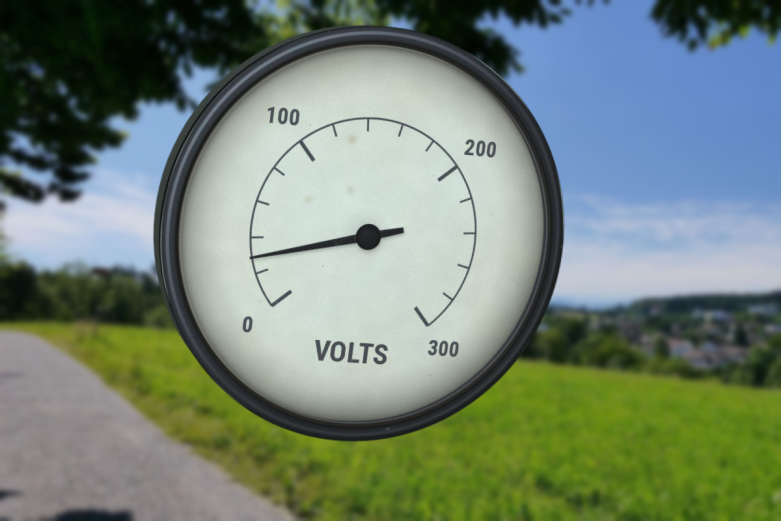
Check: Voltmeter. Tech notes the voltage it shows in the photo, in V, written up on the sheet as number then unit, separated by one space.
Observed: 30 V
